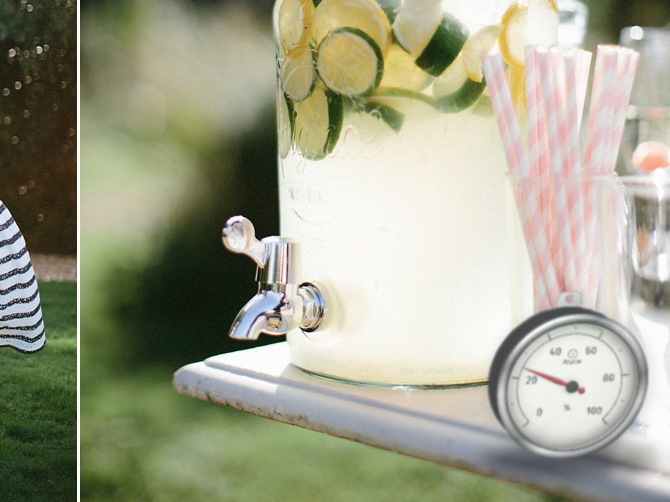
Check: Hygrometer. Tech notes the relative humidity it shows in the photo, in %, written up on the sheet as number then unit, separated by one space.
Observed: 25 %
